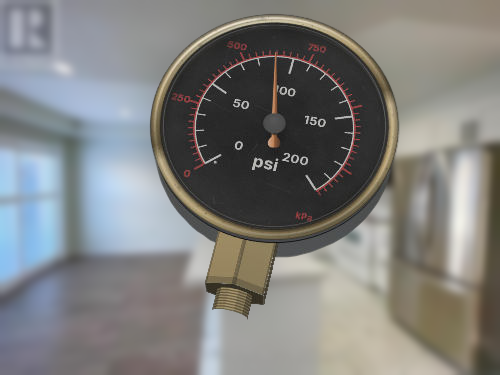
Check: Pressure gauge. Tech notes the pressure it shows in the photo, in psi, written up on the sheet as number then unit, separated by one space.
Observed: 90 psi
